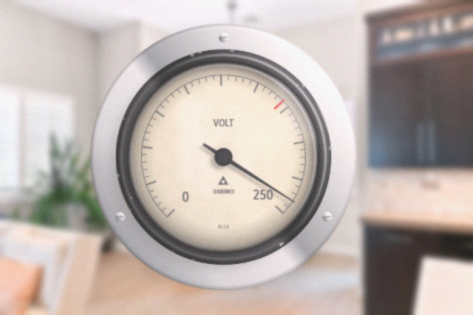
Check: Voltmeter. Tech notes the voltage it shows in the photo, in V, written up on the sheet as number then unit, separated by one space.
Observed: 240 V
